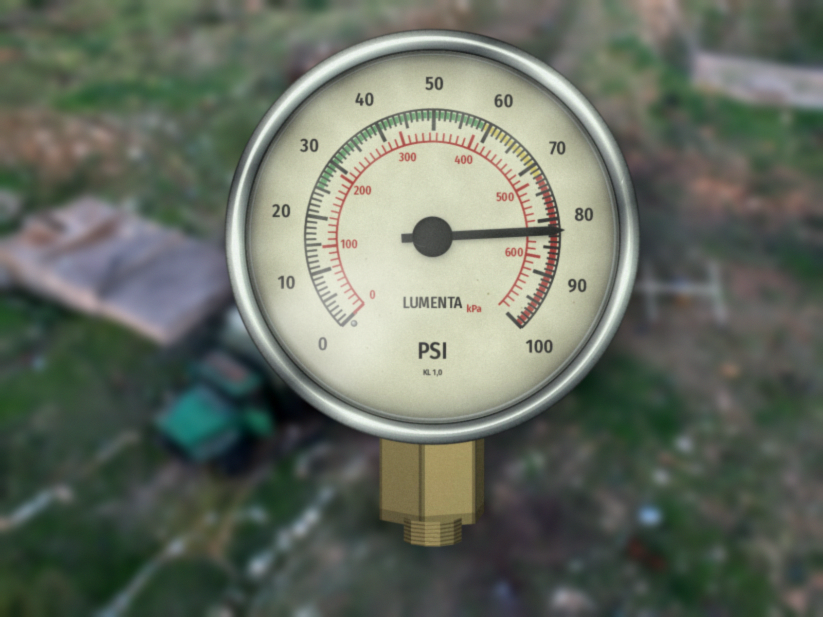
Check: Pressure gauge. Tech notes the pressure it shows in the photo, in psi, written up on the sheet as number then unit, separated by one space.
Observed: 82 psi
